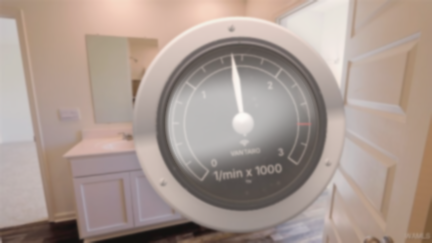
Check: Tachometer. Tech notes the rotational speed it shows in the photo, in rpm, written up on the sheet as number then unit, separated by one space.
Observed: 1500 rpm
